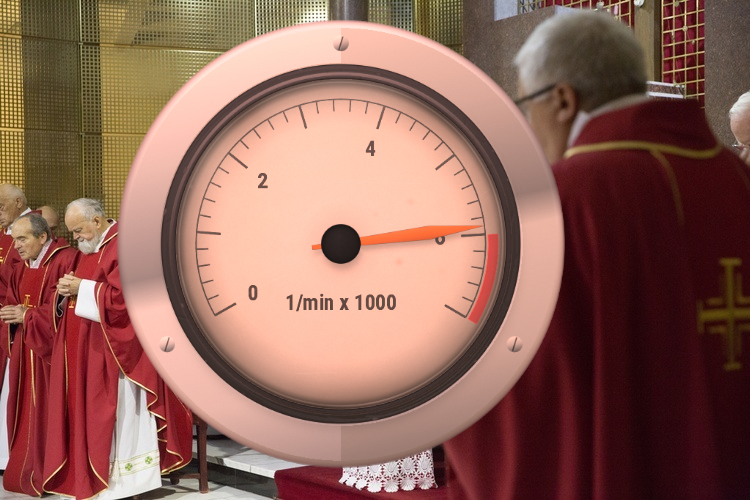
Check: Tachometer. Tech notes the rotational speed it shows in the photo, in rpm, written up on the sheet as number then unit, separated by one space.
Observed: 5900 rpm
